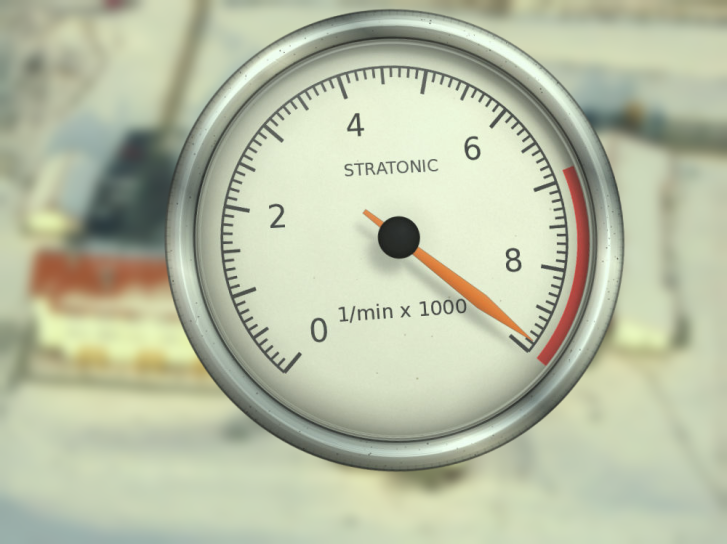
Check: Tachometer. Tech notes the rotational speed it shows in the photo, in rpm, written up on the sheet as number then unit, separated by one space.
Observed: 8900 rpm
